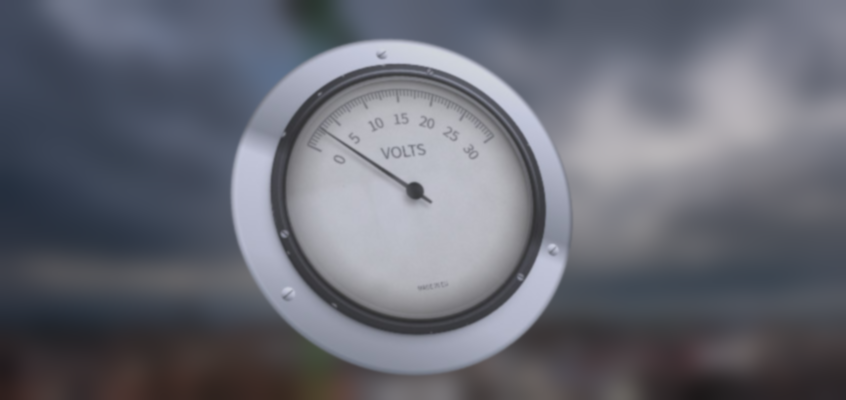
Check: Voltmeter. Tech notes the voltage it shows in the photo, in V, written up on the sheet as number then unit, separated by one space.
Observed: 2.5 V
